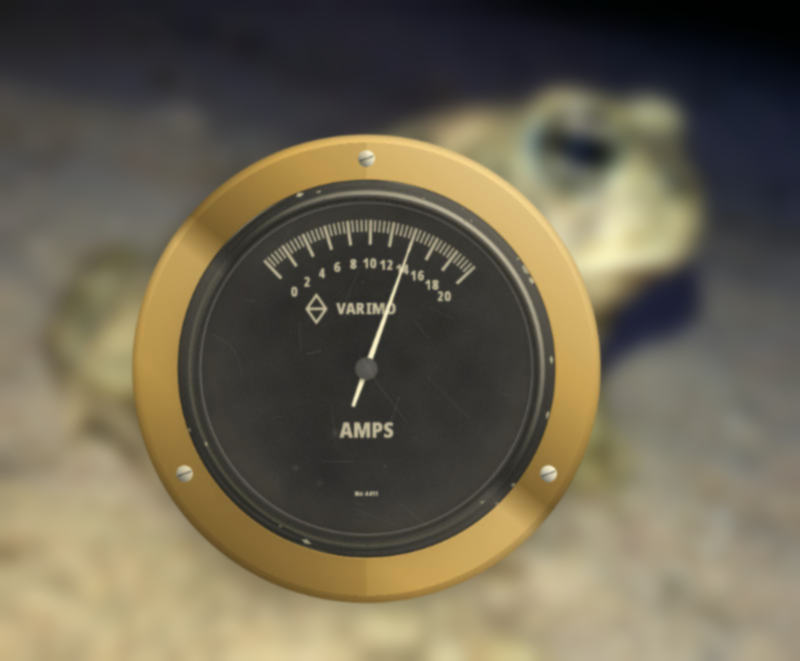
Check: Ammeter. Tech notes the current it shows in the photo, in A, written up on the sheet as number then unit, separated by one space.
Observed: 14 A
